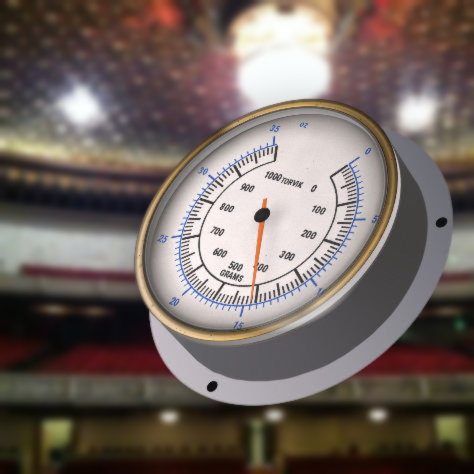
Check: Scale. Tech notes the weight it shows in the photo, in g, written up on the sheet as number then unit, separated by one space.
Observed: 400 g
